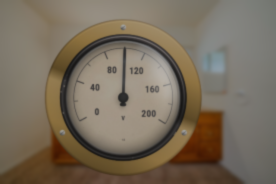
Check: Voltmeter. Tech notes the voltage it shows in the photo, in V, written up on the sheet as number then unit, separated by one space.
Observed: 100 V
